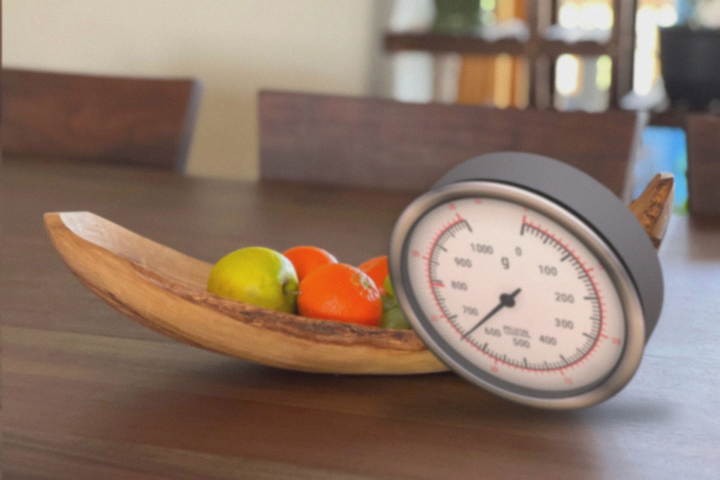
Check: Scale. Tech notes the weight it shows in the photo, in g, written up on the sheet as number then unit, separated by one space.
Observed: 650 g
